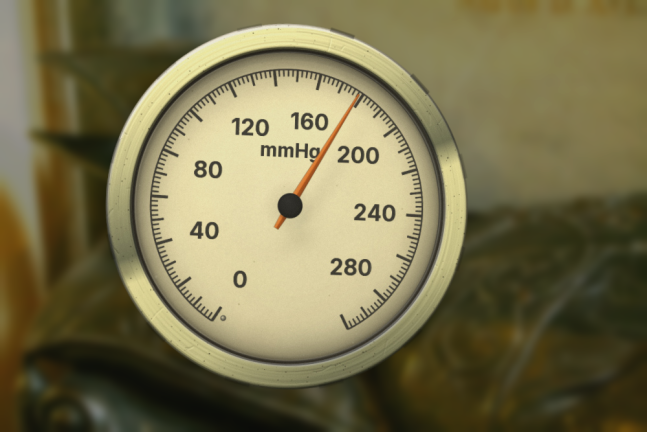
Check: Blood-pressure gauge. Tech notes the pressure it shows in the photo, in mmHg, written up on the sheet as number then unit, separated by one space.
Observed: 178 mmHg
